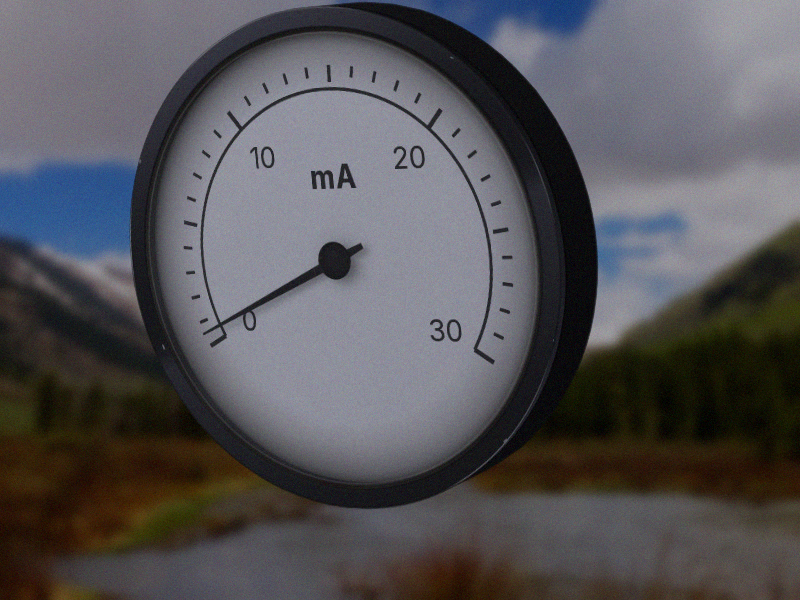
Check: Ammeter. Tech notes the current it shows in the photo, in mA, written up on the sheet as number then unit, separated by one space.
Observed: 0.5 mA
